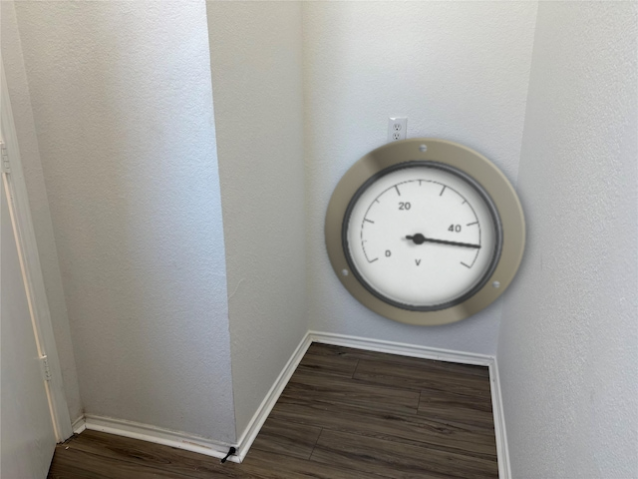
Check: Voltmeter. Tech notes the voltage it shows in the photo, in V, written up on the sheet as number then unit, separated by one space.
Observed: 45 V
